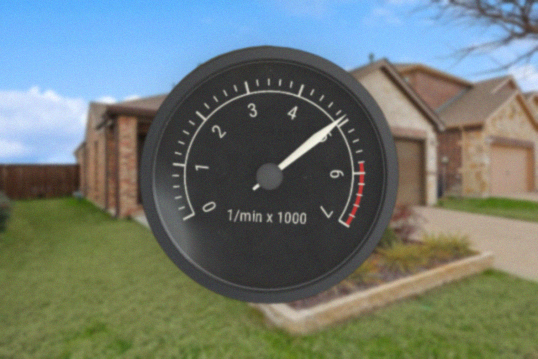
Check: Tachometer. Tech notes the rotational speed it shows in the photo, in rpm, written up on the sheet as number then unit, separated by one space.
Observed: 4900 rpm
